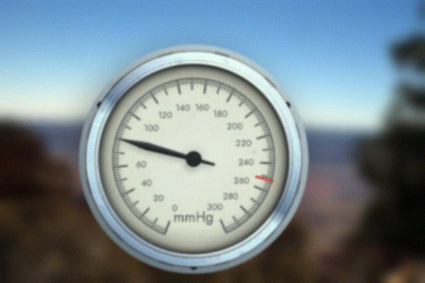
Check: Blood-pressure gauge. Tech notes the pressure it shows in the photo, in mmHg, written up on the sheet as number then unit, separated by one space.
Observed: 80 mmHg
